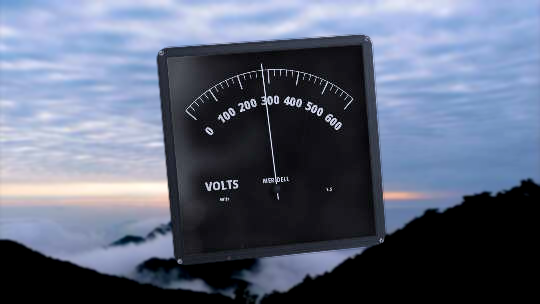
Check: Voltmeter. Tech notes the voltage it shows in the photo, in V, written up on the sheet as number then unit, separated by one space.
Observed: 280 V
